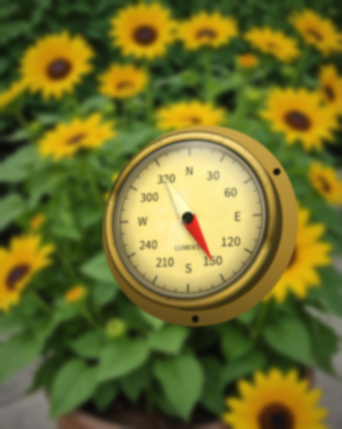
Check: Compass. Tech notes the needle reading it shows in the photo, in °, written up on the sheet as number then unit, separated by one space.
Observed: 150 °
